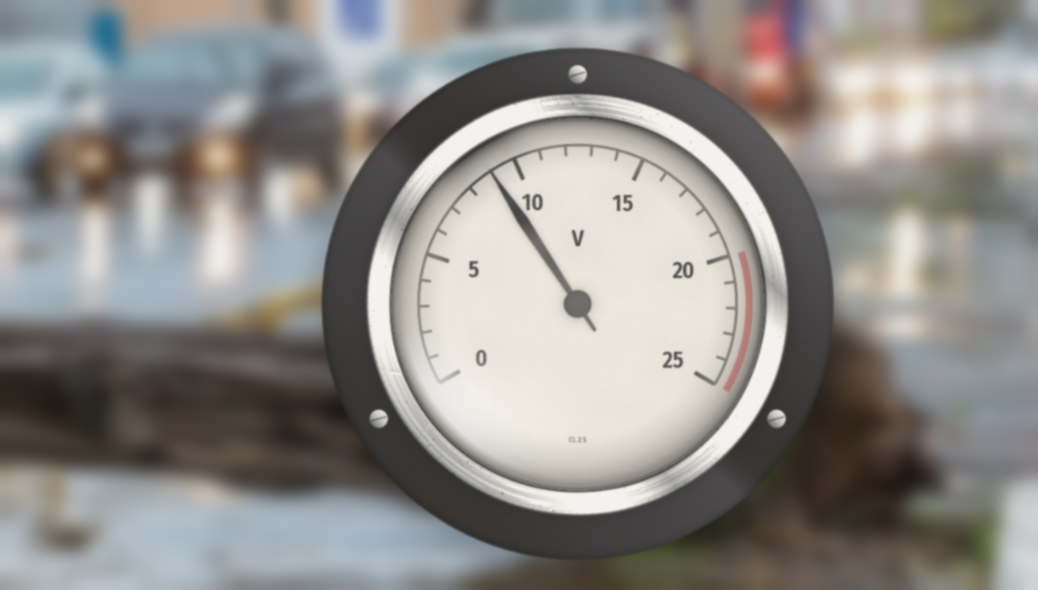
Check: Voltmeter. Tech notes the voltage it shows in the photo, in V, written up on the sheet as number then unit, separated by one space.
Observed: 9 V
